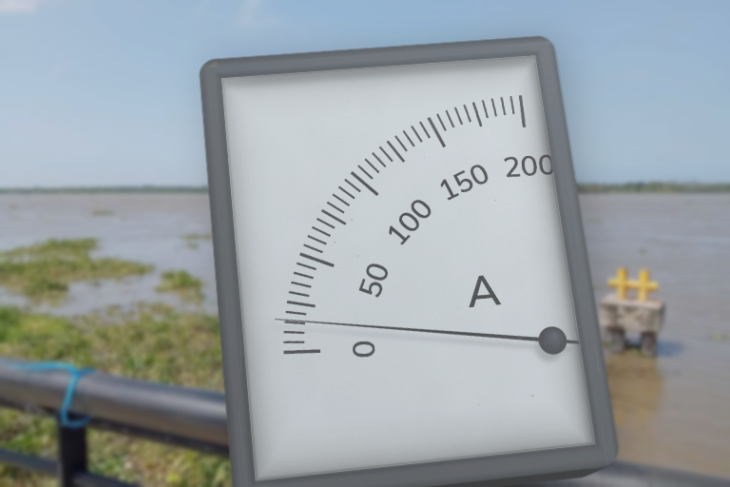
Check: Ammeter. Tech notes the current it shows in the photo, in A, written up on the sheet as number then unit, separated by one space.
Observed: 15 A
